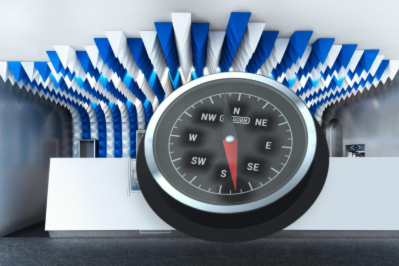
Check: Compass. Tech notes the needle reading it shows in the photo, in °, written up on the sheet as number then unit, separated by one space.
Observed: 165 °
